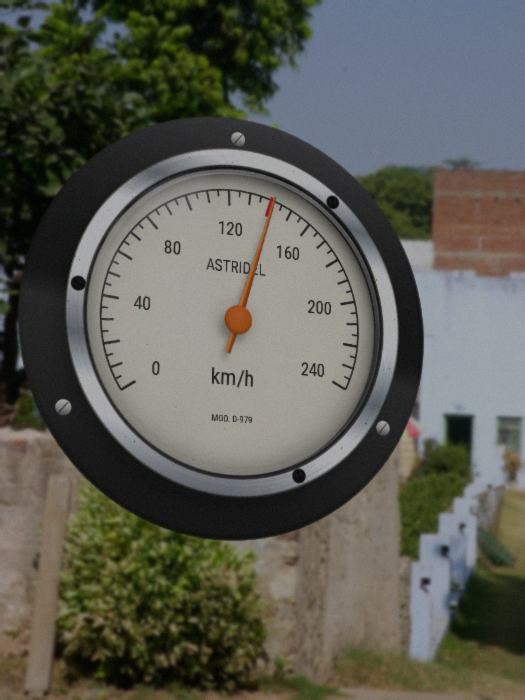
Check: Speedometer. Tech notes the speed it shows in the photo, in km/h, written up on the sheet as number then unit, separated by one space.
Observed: 140 km/h
